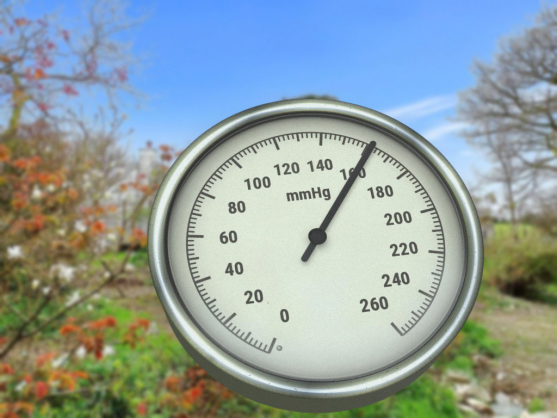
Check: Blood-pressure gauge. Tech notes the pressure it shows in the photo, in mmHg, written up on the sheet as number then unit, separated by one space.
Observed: 162 mmHg
